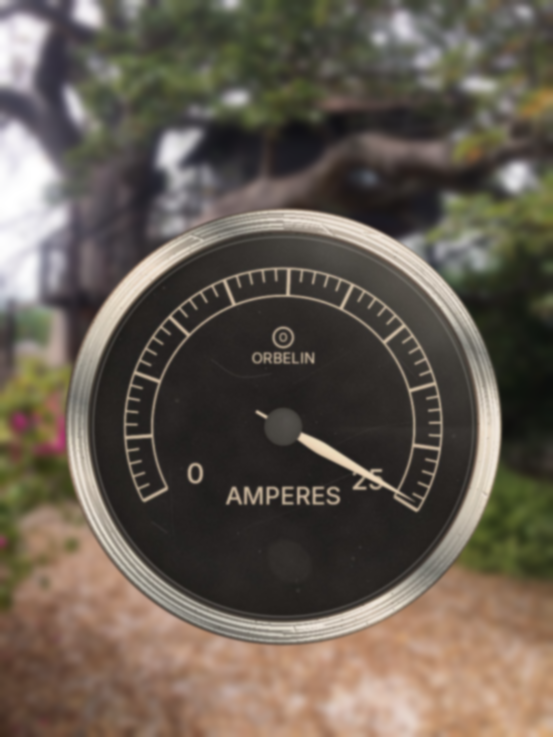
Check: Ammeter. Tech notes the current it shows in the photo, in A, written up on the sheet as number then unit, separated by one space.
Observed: 24.75 A
